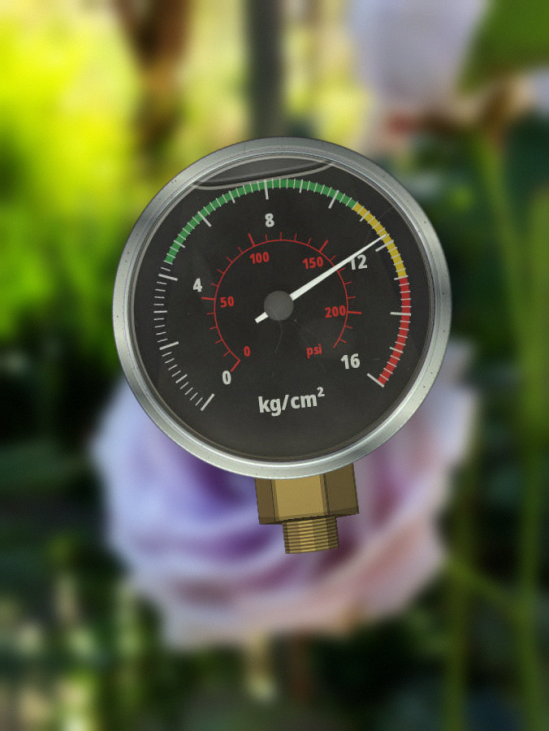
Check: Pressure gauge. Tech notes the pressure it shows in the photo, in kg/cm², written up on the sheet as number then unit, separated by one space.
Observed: 11.8 kg/cm²
